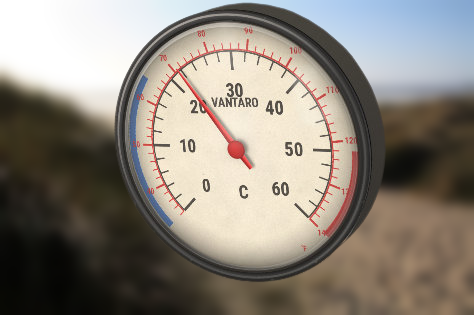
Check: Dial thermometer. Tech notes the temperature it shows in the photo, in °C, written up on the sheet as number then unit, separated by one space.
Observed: 22 °C
